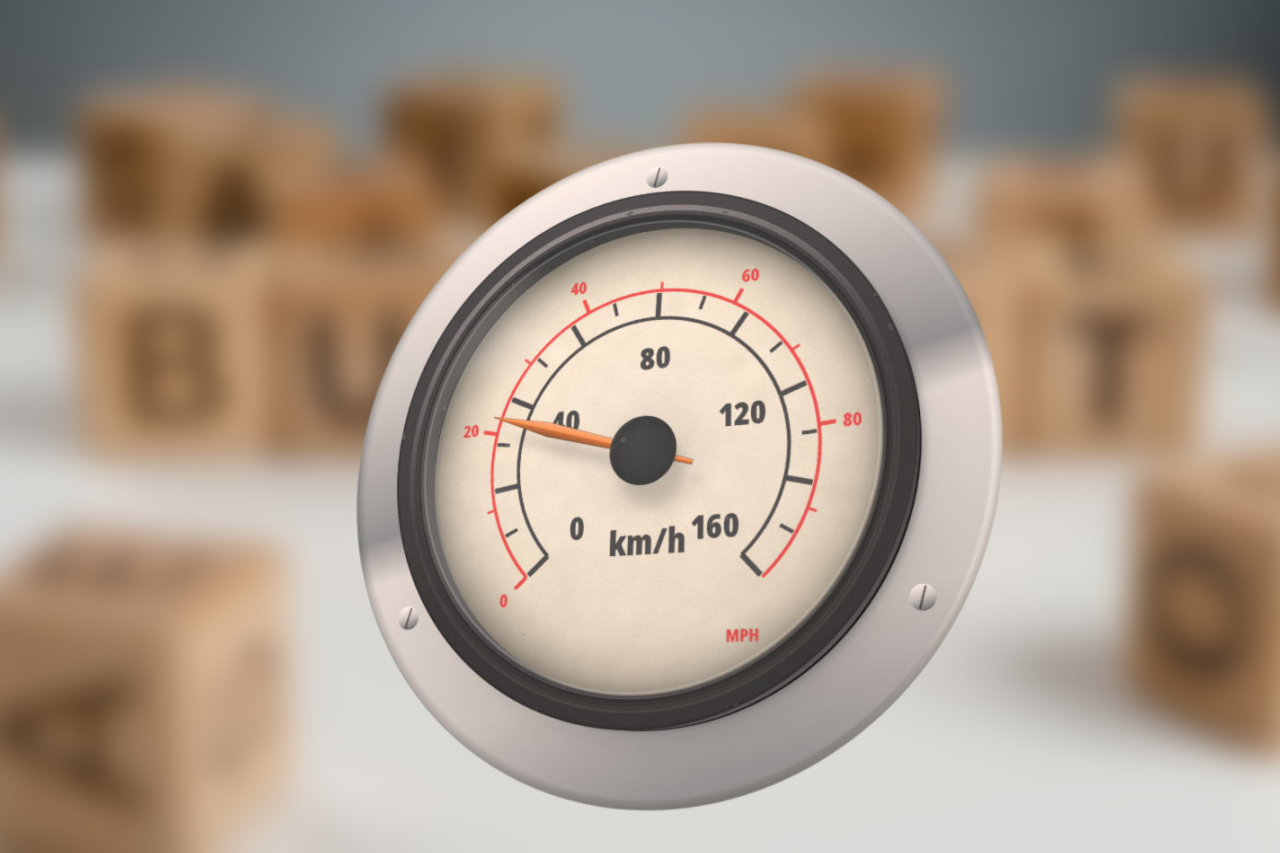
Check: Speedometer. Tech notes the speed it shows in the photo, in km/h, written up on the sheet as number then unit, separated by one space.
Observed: 35 km/h
